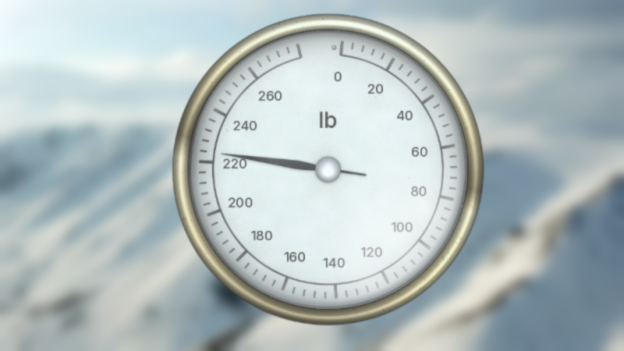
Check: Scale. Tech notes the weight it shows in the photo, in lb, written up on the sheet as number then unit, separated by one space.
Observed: 224 lb
